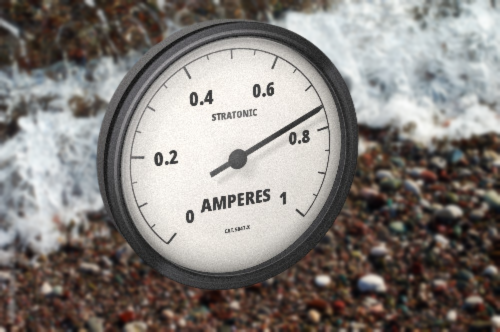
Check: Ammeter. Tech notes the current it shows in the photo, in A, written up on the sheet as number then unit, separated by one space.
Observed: 0.75 A
